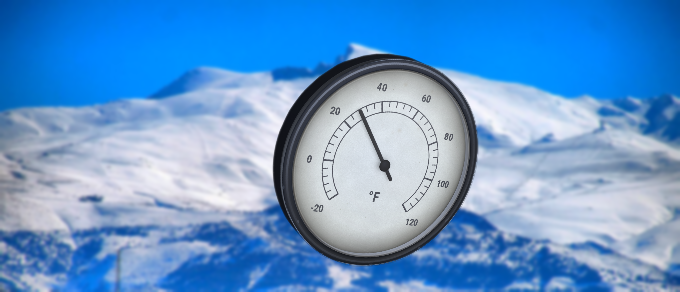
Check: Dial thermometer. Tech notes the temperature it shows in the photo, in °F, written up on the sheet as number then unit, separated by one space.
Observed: 28 °F
